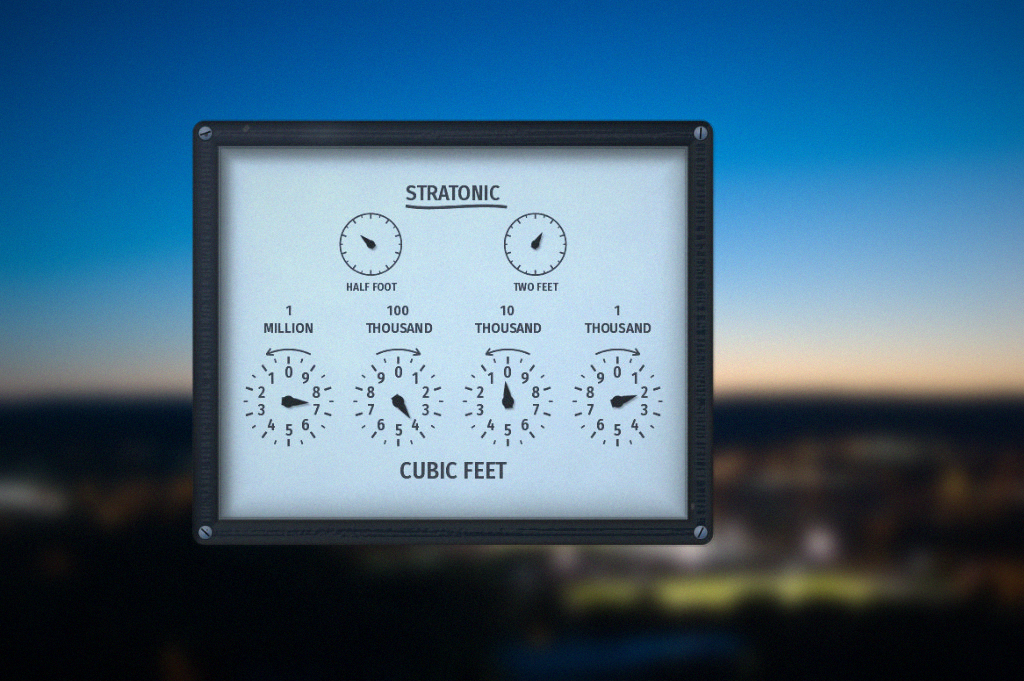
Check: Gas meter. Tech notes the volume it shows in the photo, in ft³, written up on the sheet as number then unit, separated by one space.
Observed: 740200 ft³
